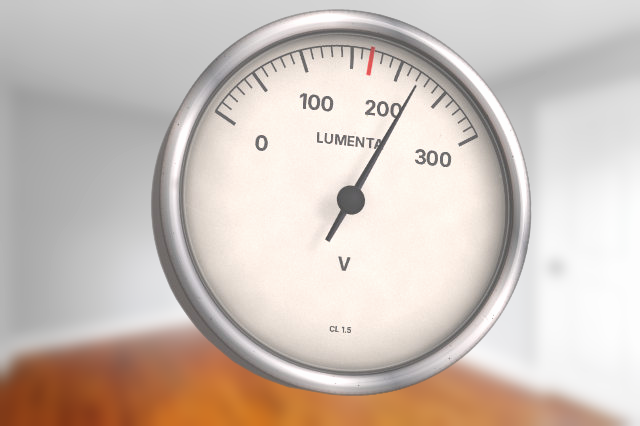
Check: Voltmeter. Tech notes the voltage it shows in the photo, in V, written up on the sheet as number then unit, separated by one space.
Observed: 220 V
